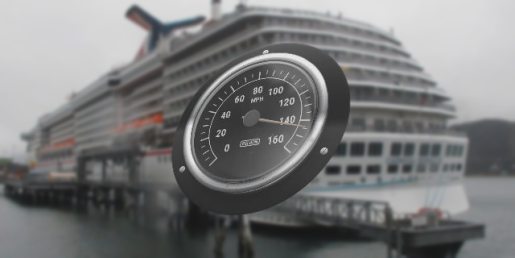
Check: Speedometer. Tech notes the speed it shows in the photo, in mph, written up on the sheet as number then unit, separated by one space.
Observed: 145 mph
